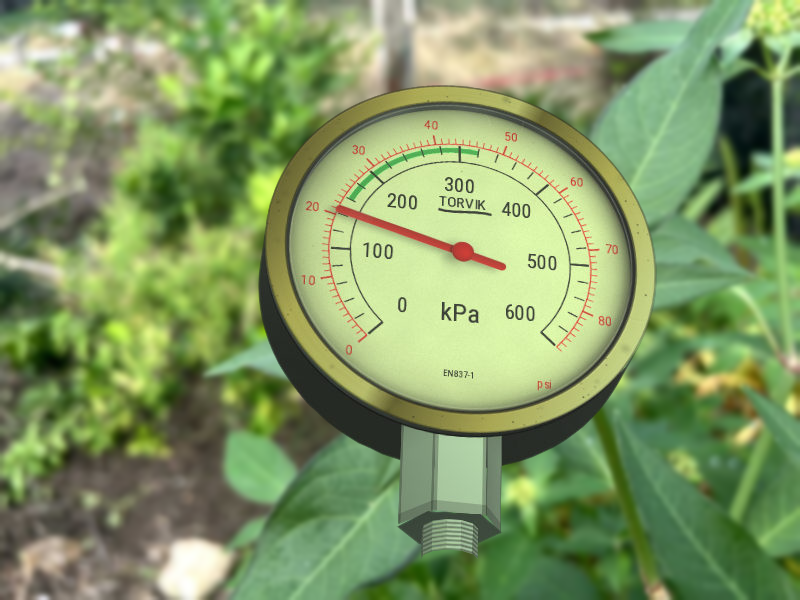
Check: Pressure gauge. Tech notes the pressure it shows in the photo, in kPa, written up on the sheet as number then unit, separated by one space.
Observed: 140 kPa
